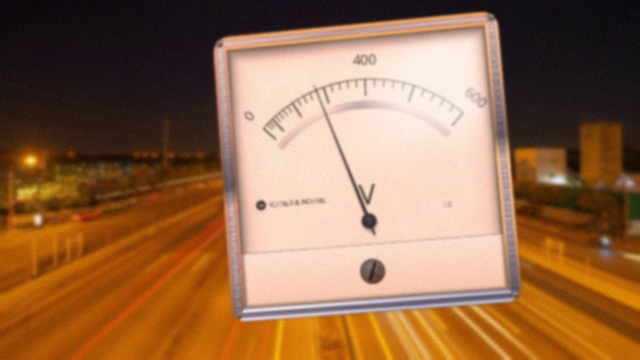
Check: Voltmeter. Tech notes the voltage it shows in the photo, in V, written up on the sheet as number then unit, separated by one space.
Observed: 280 V
